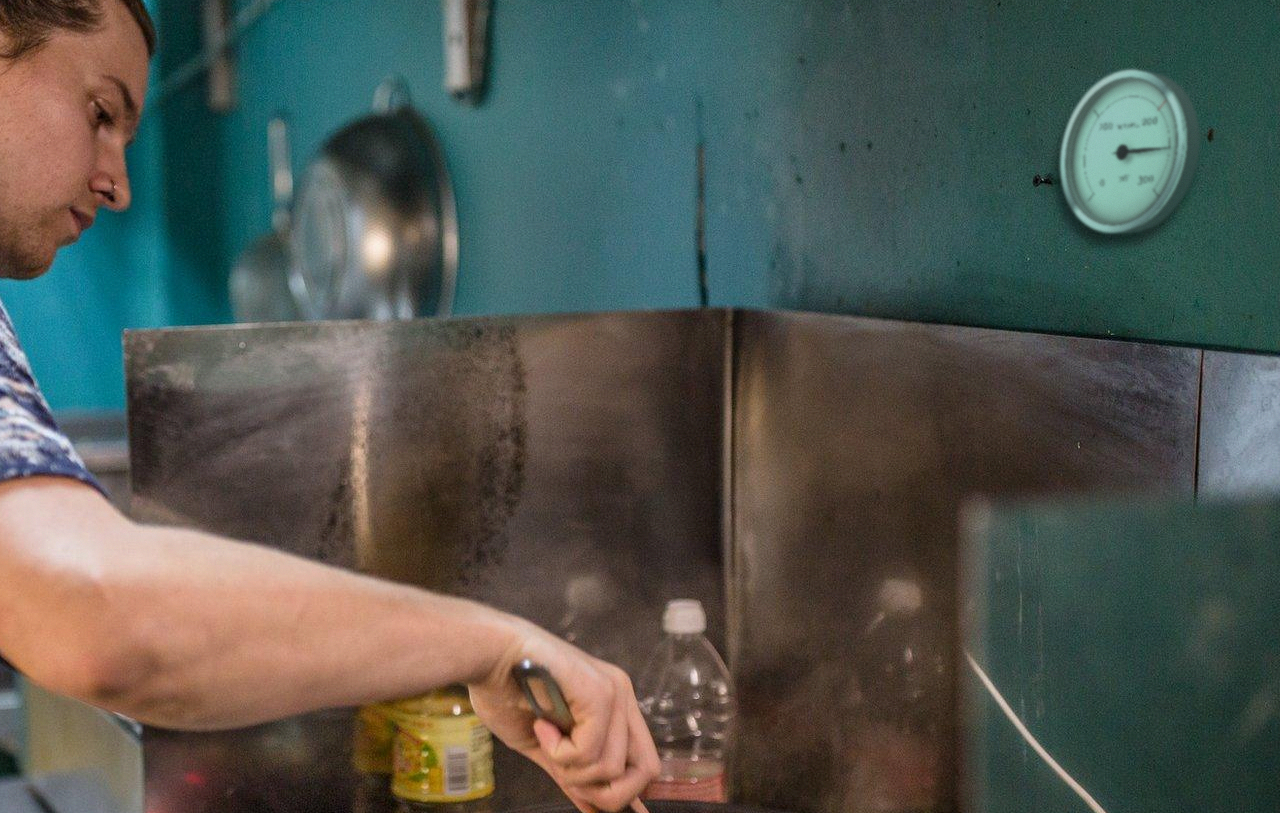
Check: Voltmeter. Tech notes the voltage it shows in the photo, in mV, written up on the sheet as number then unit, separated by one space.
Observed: 250 mV
